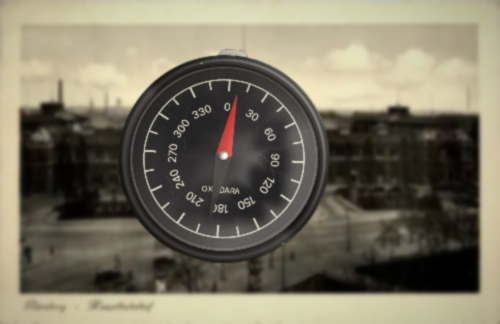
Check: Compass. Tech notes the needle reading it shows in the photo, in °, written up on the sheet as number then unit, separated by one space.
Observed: 7.5 °
